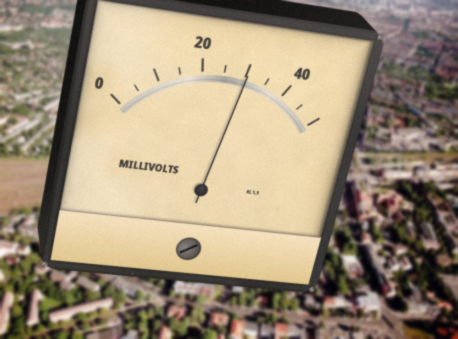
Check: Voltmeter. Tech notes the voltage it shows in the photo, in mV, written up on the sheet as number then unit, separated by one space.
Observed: 30 mV
